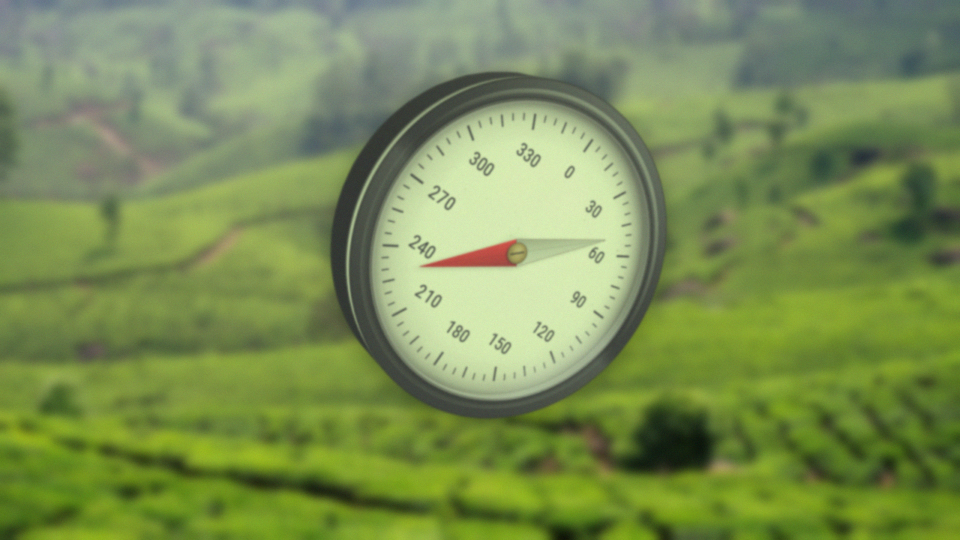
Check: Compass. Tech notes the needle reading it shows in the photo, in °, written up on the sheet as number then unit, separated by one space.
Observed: 230 °
